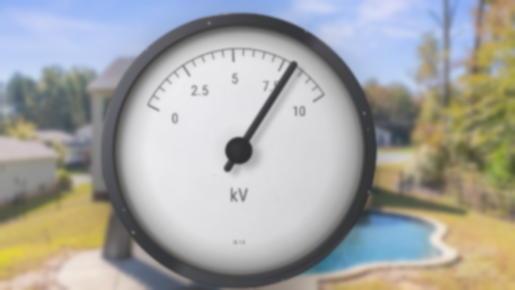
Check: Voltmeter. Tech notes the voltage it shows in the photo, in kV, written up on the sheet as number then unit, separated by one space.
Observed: 8 kV
